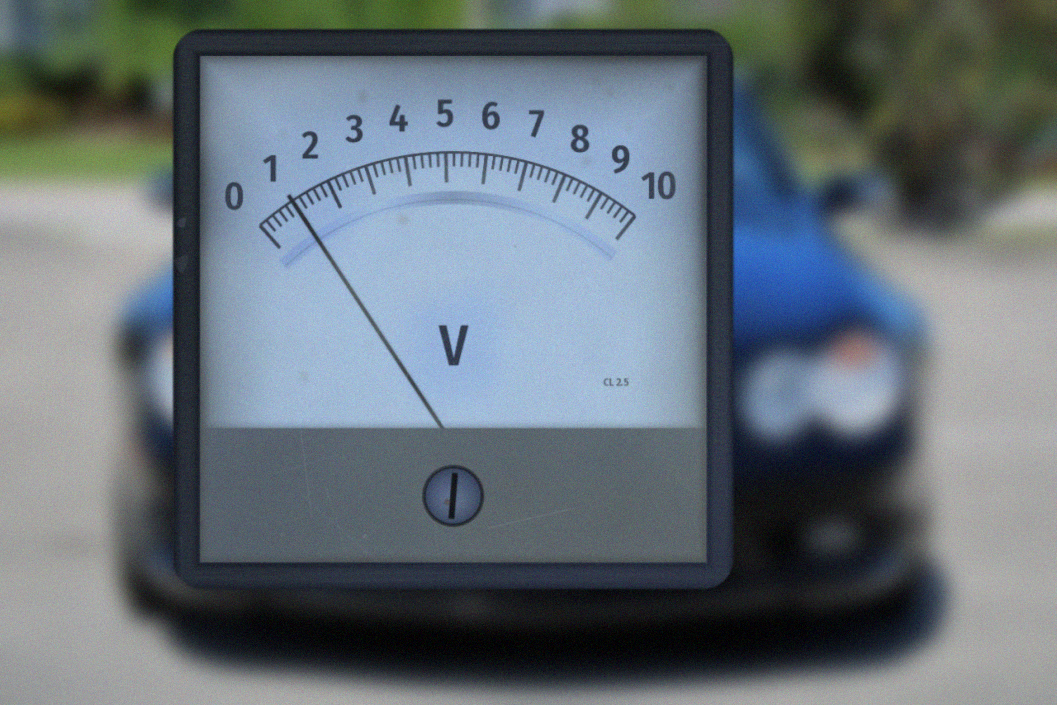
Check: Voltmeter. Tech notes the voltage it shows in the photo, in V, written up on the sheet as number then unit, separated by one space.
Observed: 1 V
